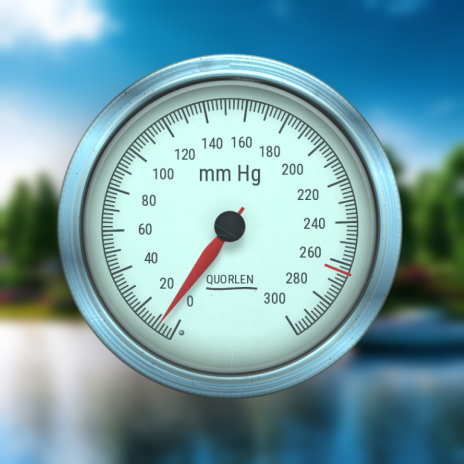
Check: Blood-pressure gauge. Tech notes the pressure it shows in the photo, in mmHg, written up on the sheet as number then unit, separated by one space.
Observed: 8 mmHg
